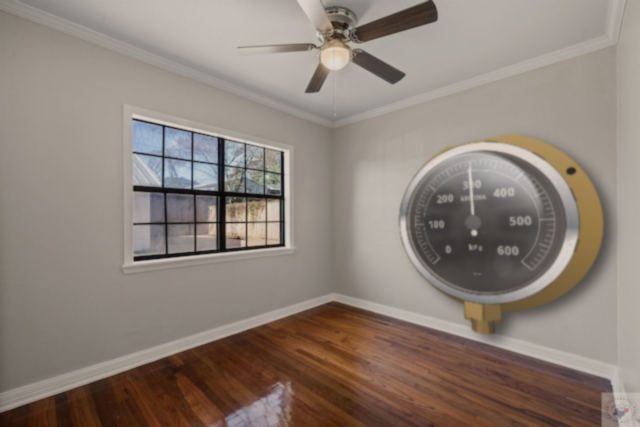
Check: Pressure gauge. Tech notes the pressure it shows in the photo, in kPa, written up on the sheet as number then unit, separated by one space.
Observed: 300 kPa
